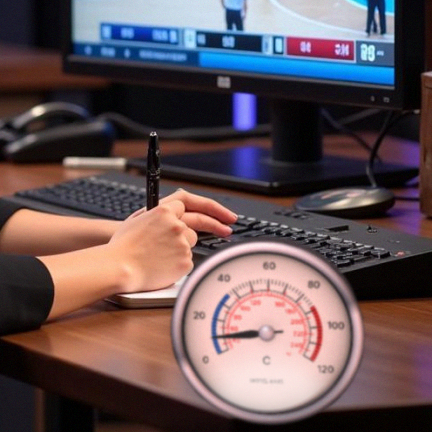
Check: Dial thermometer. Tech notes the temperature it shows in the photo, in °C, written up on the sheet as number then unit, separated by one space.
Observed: 10 °C
